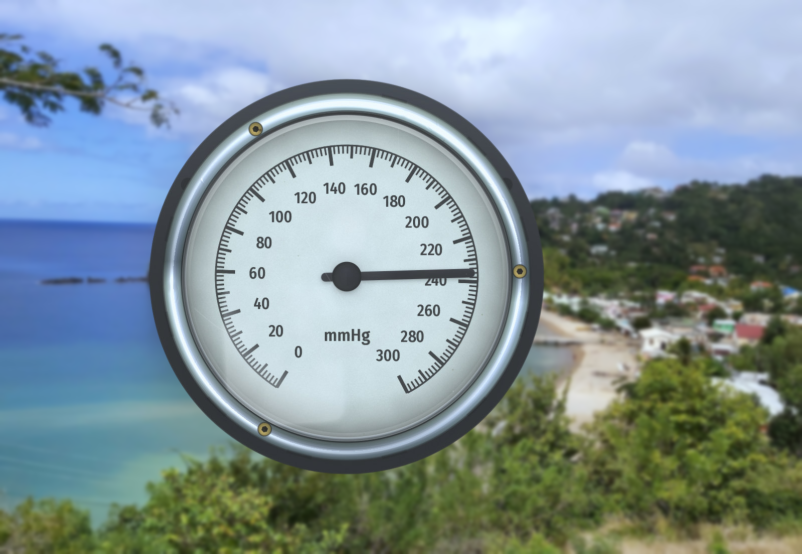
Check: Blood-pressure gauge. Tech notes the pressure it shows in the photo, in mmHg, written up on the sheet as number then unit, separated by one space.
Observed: 236 mmHg
